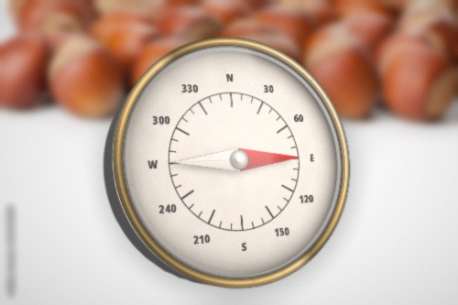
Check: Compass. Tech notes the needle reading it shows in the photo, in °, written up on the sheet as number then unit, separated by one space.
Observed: 90 °
